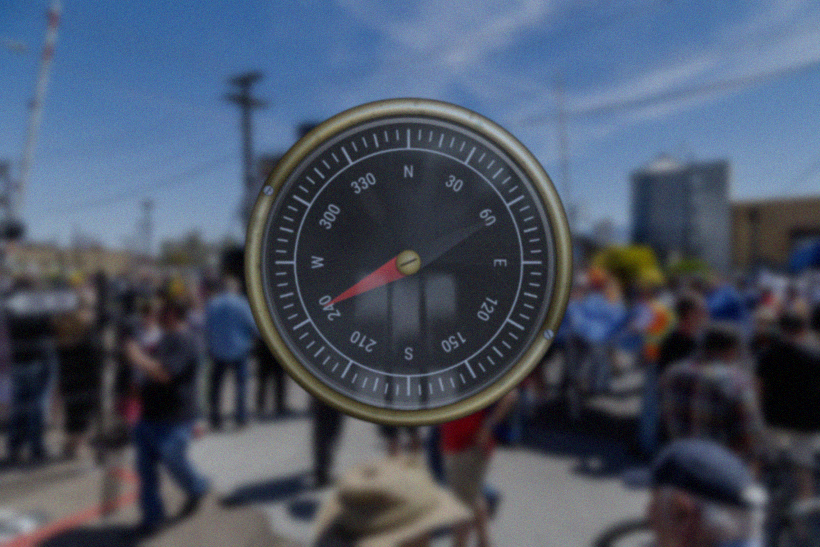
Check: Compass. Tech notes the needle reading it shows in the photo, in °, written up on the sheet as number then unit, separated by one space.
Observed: 242.5 °
